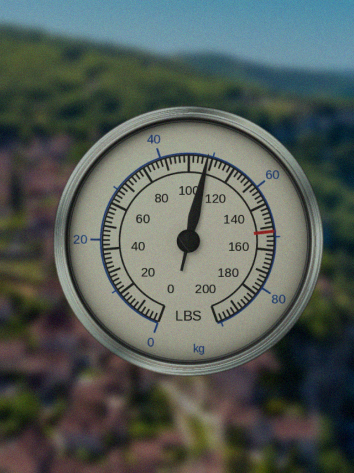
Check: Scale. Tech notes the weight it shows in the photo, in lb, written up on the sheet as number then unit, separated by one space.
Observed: 108 lb
